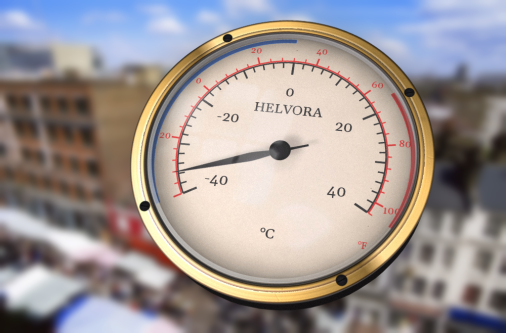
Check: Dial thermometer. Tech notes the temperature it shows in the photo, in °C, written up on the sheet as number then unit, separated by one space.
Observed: -36 °C
